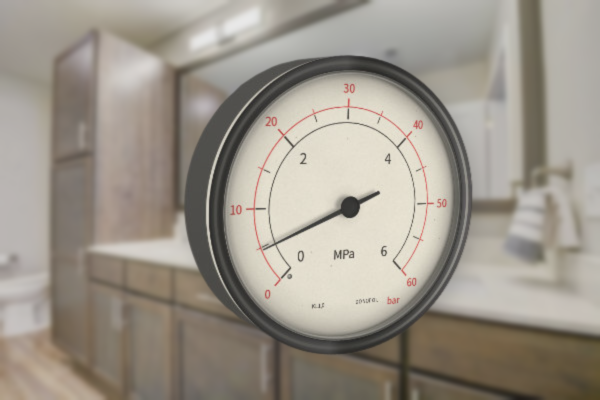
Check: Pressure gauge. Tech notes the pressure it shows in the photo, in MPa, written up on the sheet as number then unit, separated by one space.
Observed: 0.5 MPa
